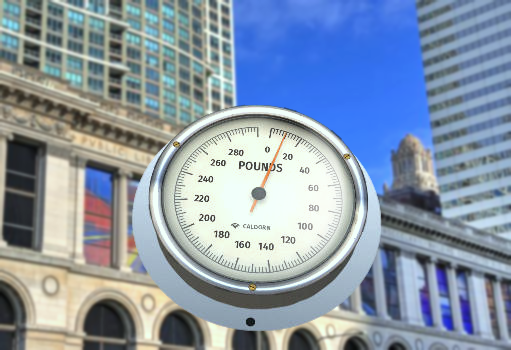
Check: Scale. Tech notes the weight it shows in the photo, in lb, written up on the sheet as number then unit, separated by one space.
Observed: 10 lb
